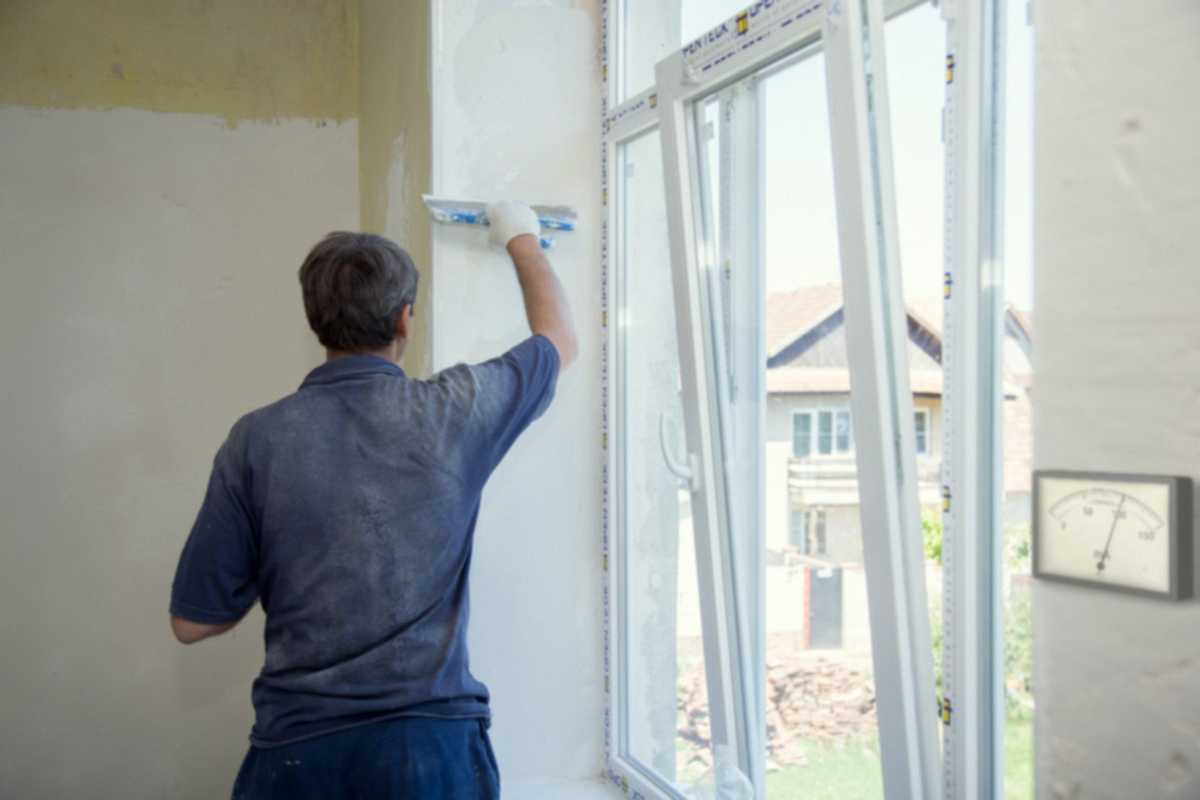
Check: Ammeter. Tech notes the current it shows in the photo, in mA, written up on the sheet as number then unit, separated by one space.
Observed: 100 mA
